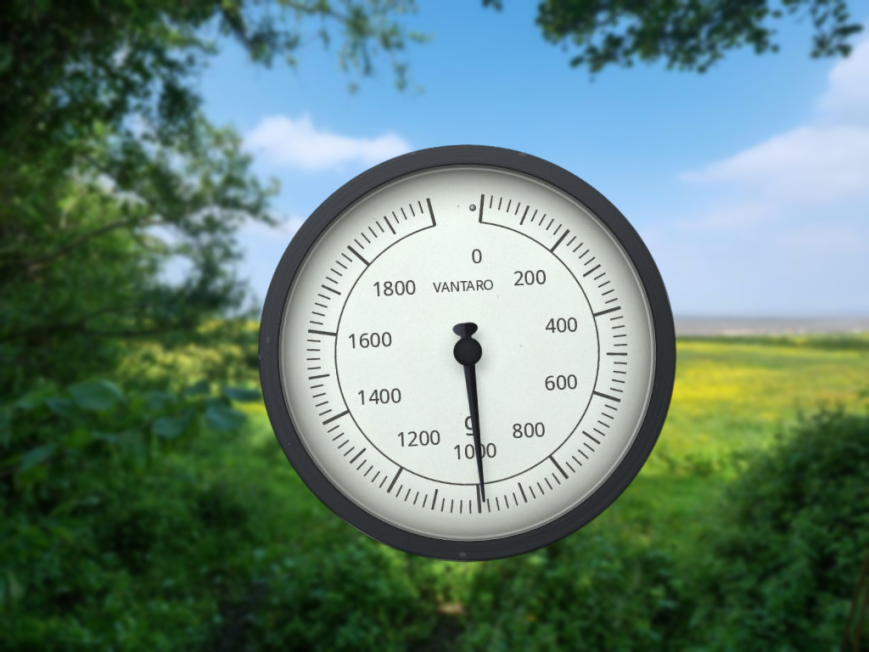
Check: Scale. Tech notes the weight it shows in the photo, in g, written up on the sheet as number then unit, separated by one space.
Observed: 990 g
